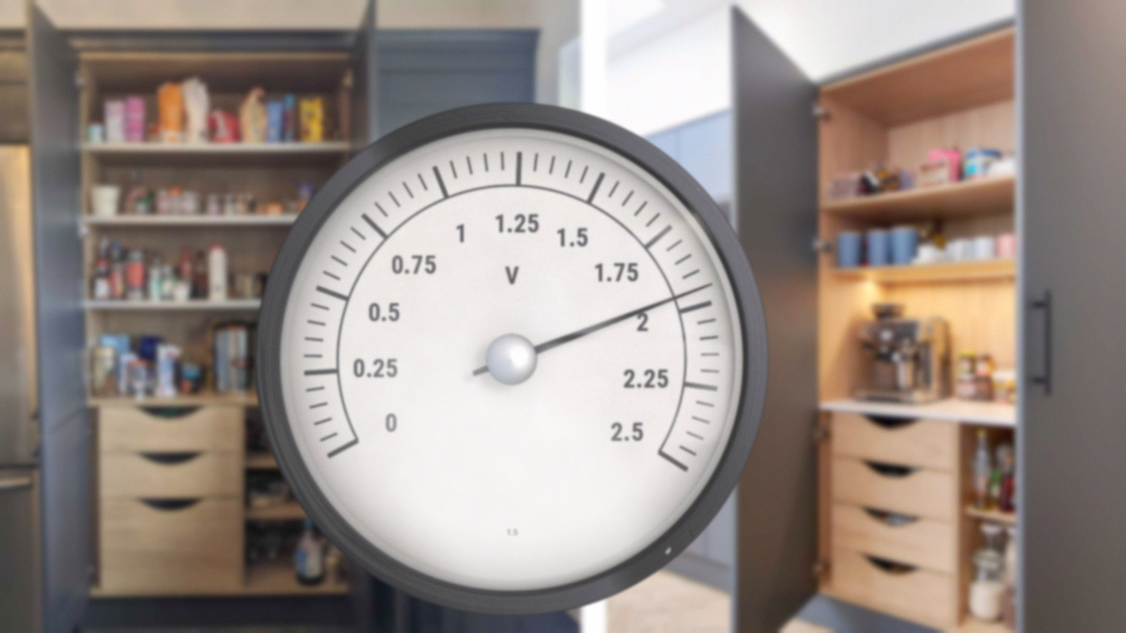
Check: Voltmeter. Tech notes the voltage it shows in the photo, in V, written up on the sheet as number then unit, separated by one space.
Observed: 1.95 V
